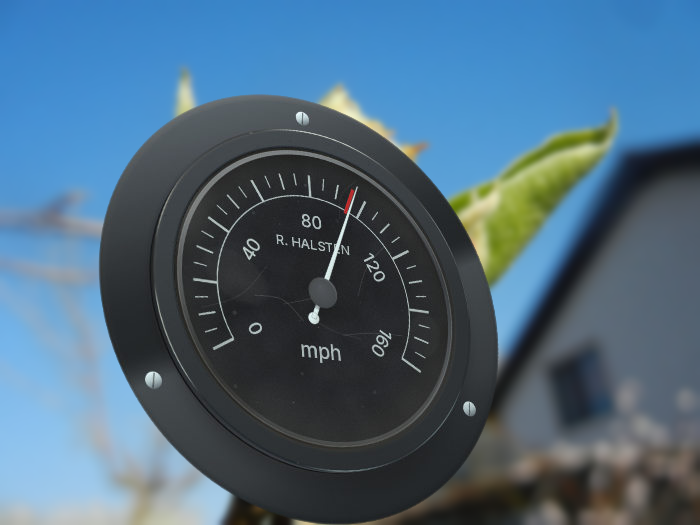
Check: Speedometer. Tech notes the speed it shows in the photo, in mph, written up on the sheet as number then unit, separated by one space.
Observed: 95 mph
